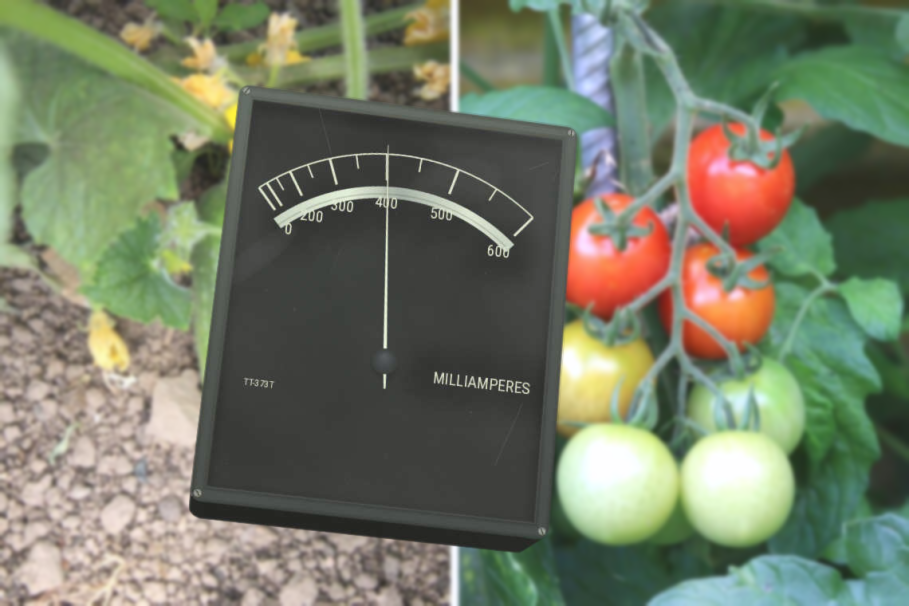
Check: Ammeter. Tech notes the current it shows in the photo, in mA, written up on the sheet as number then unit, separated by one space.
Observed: 400 mA
